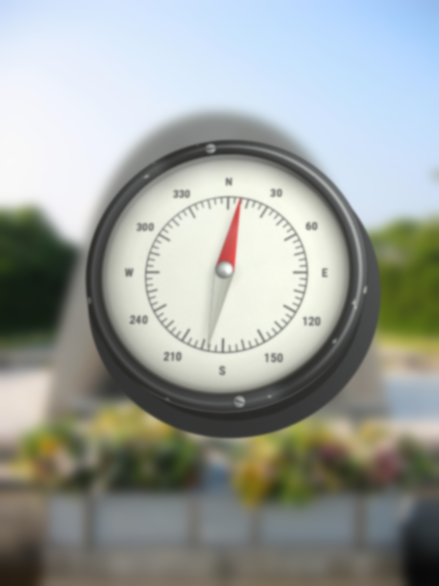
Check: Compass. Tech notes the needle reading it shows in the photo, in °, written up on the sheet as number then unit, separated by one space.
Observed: 10 °
